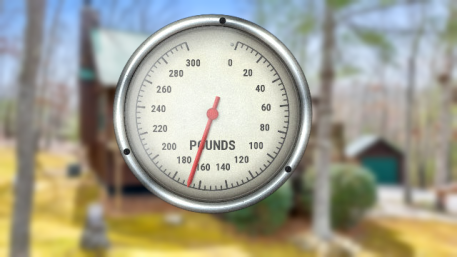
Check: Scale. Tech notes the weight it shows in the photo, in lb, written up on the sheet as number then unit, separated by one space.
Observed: 168 lb
